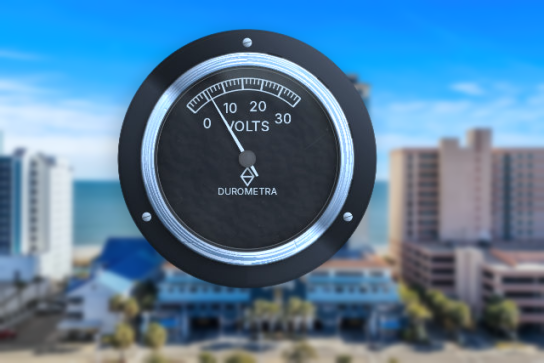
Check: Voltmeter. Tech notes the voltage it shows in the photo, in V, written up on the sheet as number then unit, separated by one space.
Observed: 6 V
